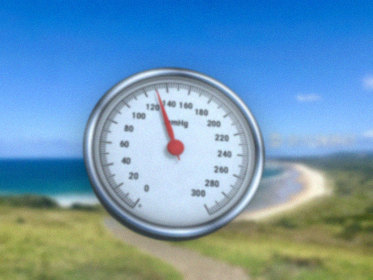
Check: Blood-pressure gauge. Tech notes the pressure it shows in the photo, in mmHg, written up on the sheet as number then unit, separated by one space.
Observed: 130 mmHg
